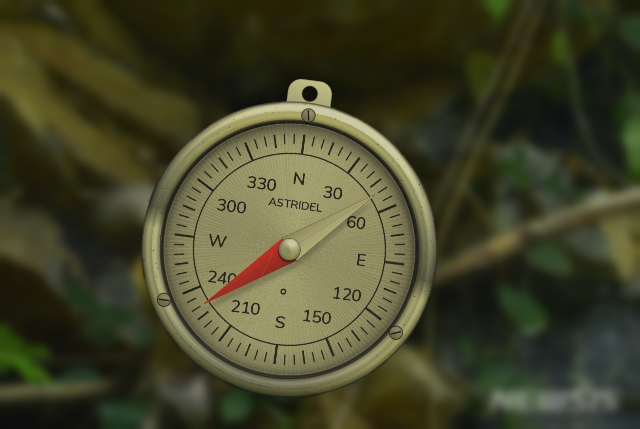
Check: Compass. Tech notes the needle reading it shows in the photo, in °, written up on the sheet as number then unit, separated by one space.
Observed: 230 °
